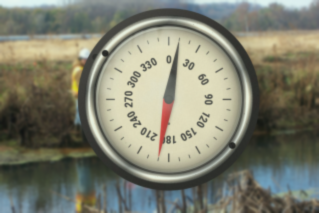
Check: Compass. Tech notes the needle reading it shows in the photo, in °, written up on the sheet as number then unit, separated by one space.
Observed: 190 °
